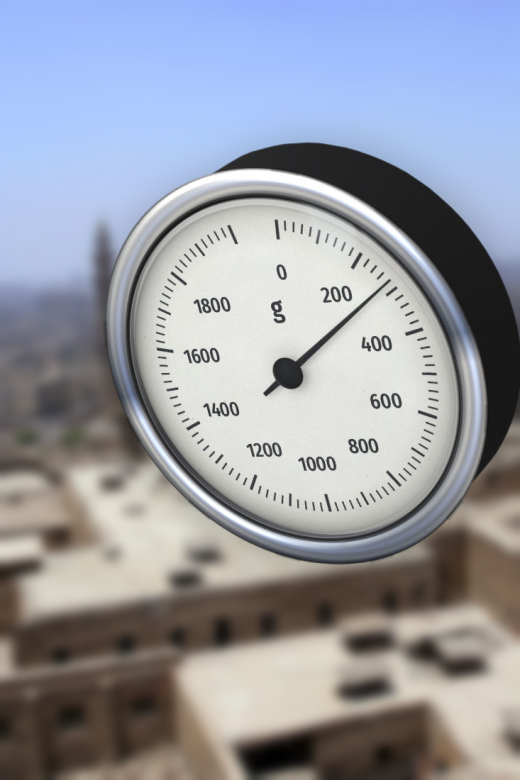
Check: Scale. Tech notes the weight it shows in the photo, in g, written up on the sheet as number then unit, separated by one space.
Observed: 280 g
